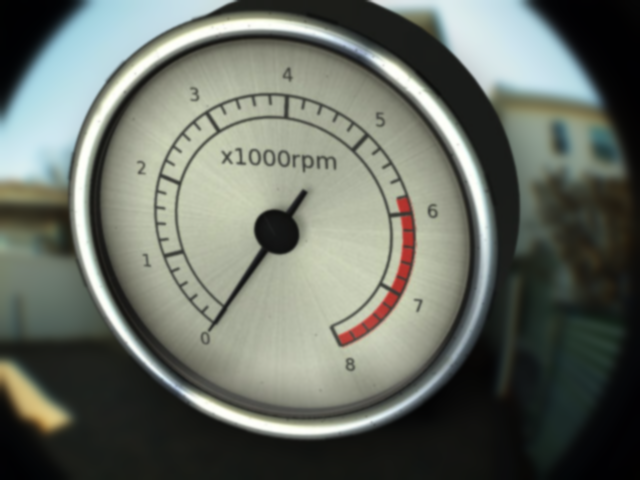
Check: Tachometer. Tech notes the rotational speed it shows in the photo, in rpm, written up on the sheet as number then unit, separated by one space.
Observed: 0 rpm
